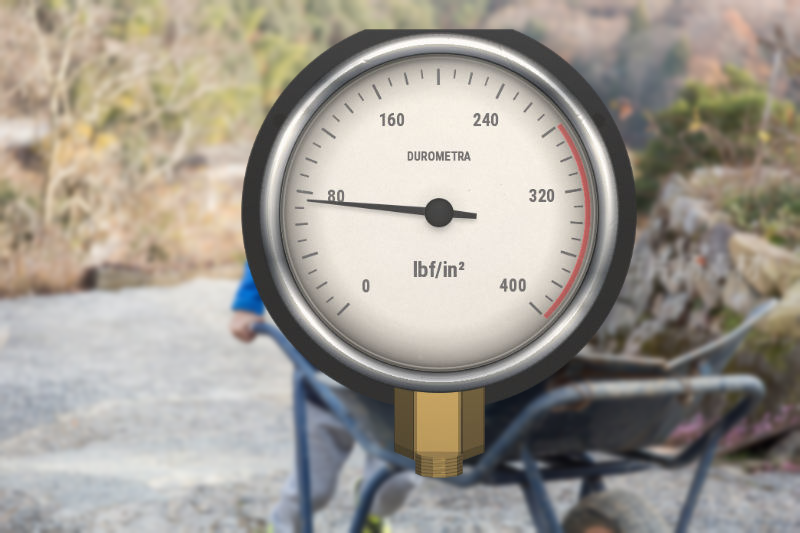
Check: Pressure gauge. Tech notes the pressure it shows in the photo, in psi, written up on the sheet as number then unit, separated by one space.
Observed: 75 psi
